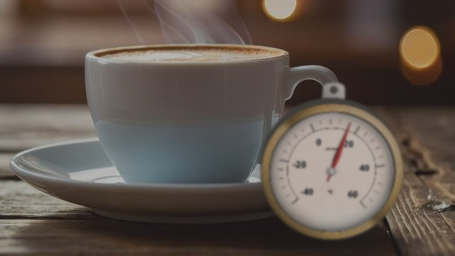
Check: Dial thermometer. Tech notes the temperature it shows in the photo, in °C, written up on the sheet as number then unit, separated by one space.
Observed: 16 °C
